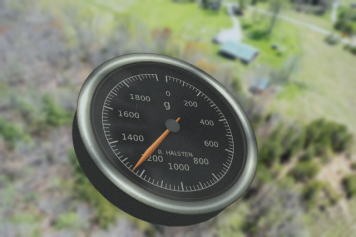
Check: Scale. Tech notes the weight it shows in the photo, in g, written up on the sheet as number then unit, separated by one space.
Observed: 1240 g
